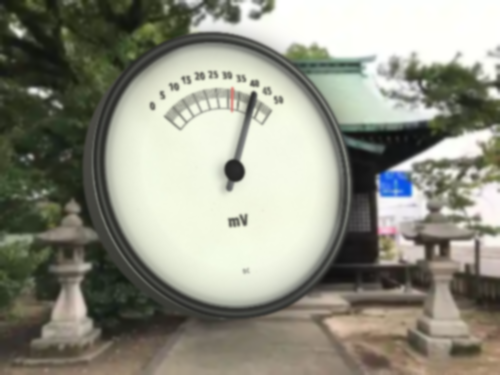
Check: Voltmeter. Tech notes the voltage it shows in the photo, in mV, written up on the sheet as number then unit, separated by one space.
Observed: 40 mV
